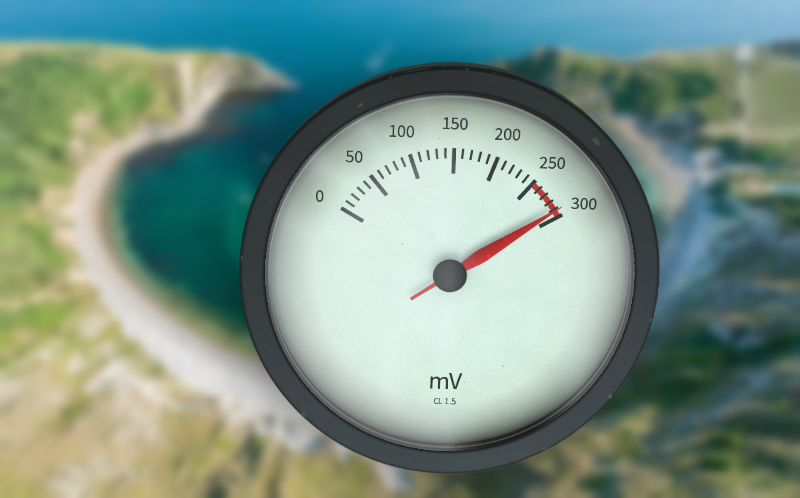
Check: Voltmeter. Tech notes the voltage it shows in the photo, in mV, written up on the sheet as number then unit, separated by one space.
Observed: 290 mV
